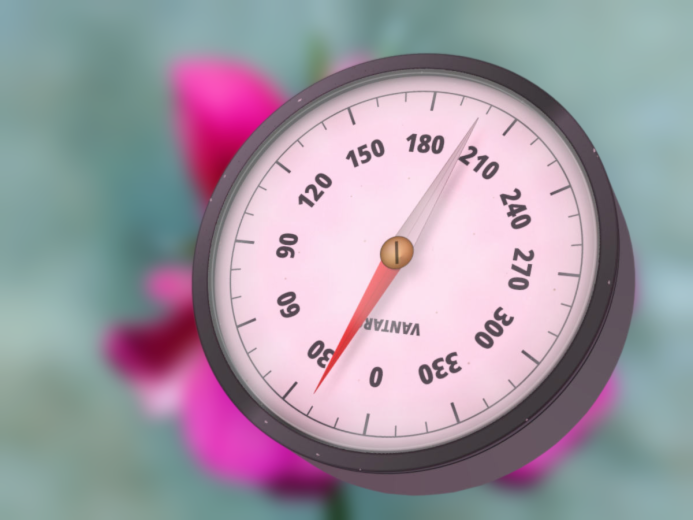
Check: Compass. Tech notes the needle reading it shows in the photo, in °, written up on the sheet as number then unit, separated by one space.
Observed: 20 °
